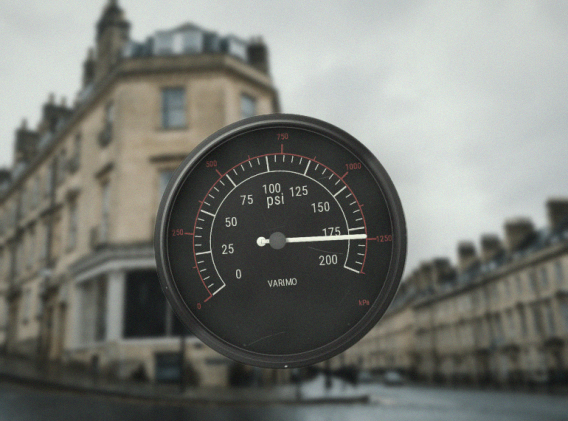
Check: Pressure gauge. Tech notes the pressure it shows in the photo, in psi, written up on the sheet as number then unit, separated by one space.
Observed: 180 psi
